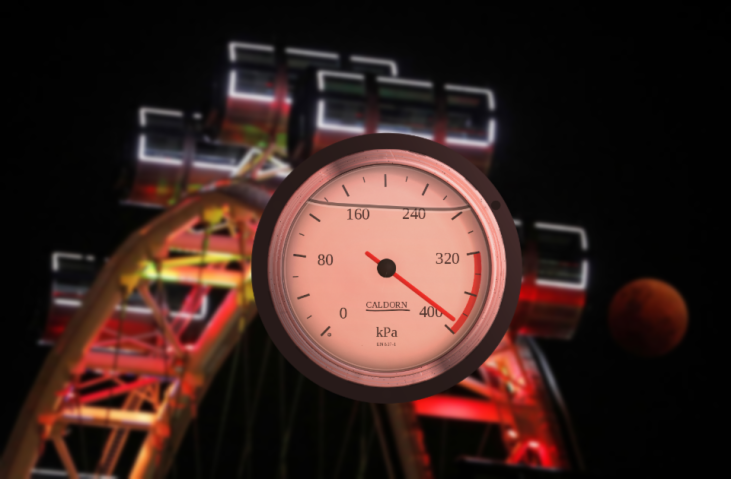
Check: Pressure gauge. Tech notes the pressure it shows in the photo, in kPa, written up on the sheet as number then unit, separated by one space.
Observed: 390 kPa
